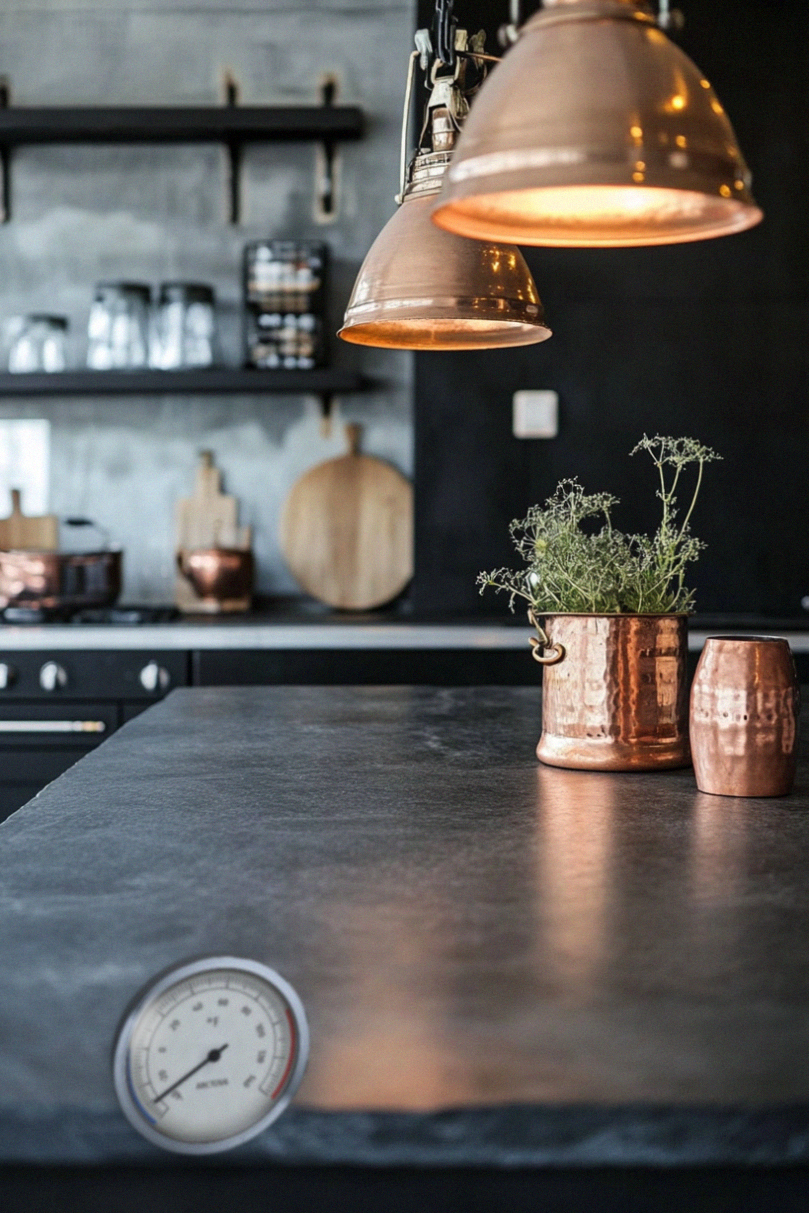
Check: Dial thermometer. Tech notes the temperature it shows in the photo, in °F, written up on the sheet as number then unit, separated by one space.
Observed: -30 °F
